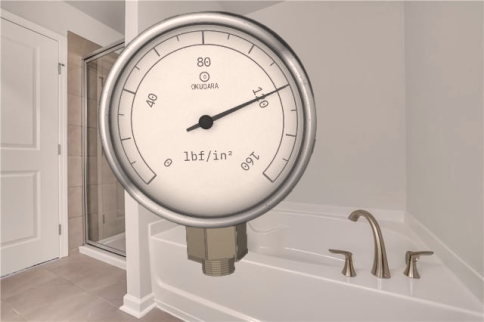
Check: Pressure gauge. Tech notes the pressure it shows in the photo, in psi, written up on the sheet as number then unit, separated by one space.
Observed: 120 psi
